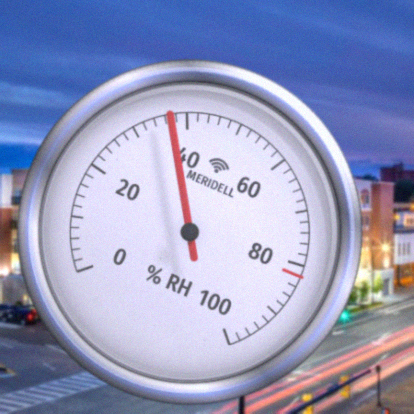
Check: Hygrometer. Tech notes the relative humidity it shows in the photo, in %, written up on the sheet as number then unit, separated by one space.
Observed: 37 %
